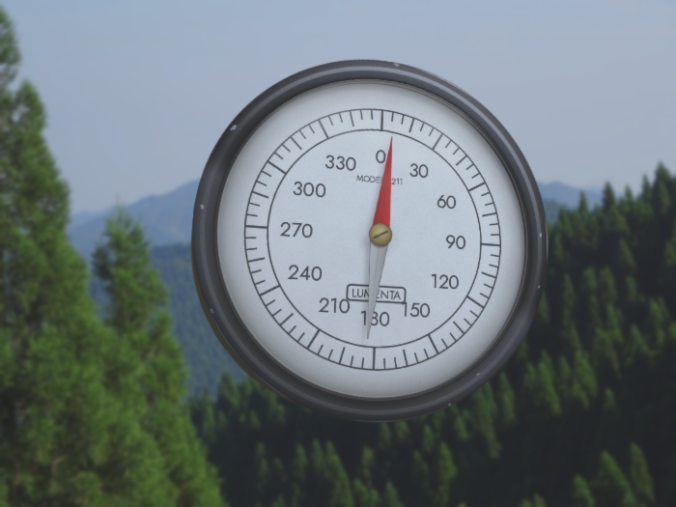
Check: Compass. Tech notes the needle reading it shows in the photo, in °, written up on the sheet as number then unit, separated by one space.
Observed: 5 °
